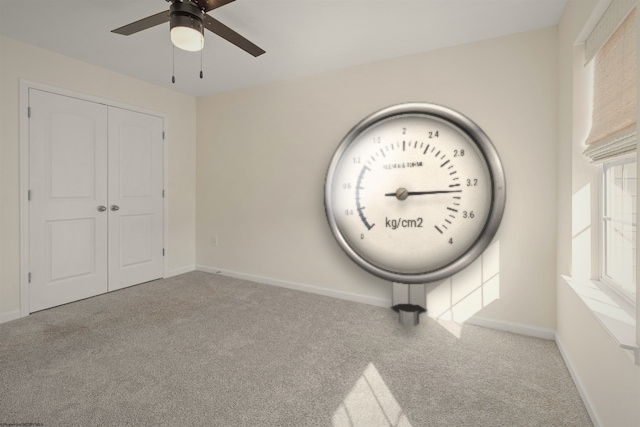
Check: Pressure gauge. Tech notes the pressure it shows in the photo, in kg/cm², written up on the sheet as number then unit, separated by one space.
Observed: 3.3 kg/cm²
